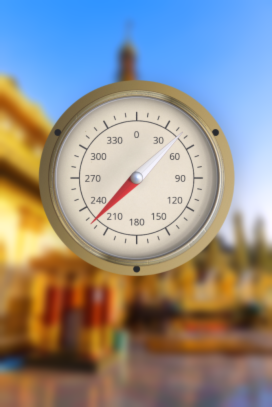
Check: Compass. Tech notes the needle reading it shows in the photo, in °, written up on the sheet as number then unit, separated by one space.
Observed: 225 °
